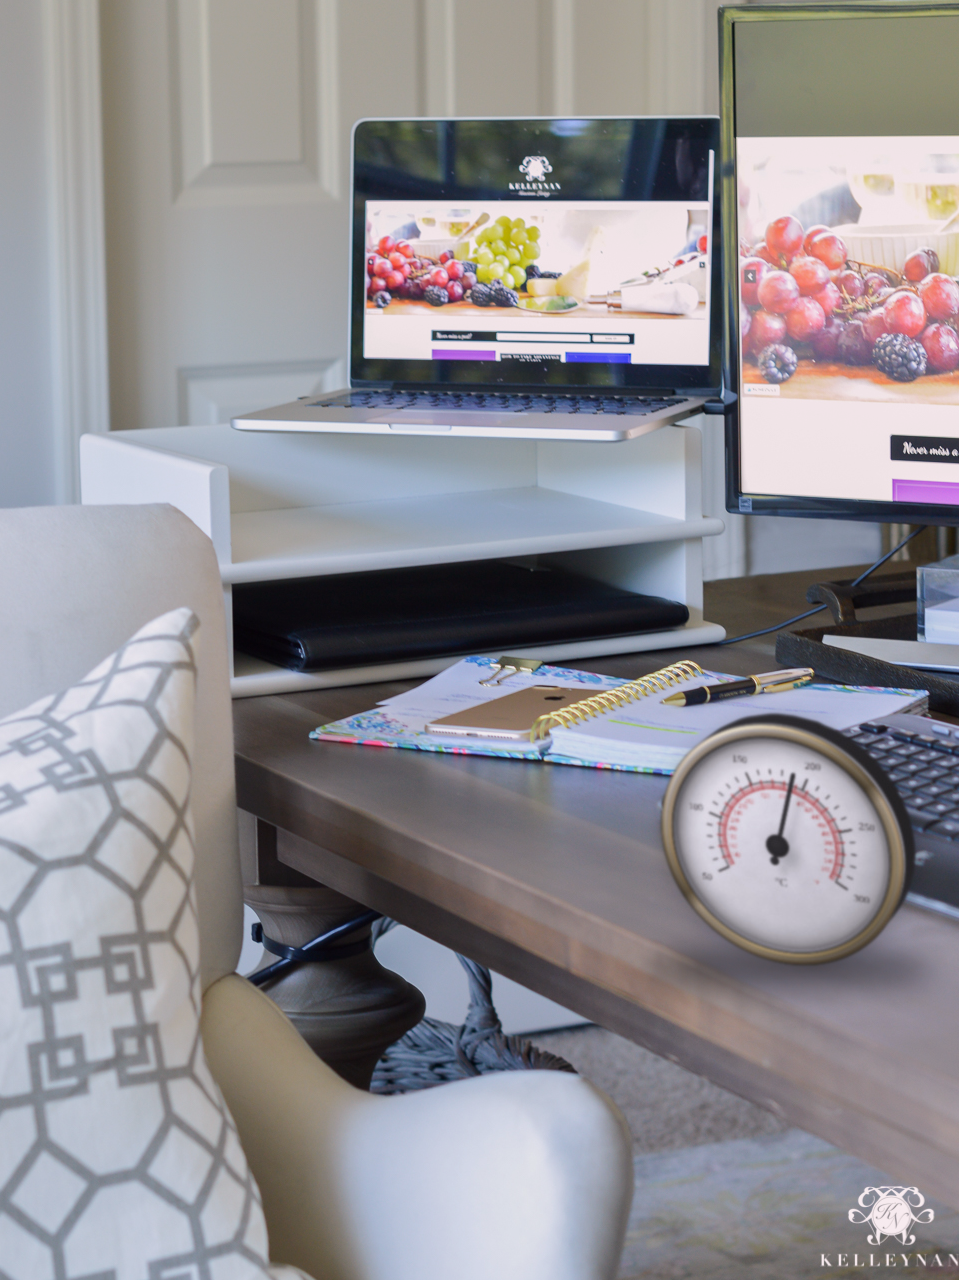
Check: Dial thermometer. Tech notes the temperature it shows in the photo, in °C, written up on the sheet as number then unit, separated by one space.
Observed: 190 °C
